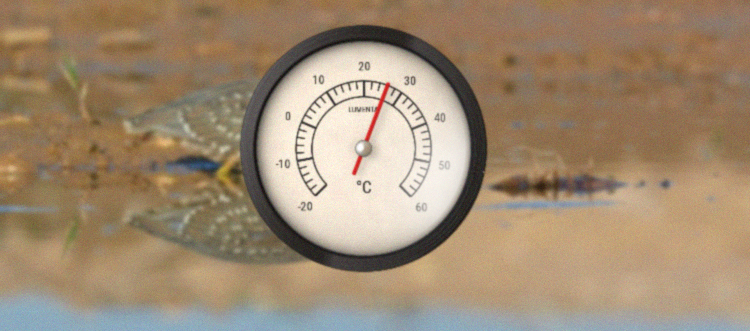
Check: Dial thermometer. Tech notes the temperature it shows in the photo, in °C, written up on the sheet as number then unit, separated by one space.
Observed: 26 °C
